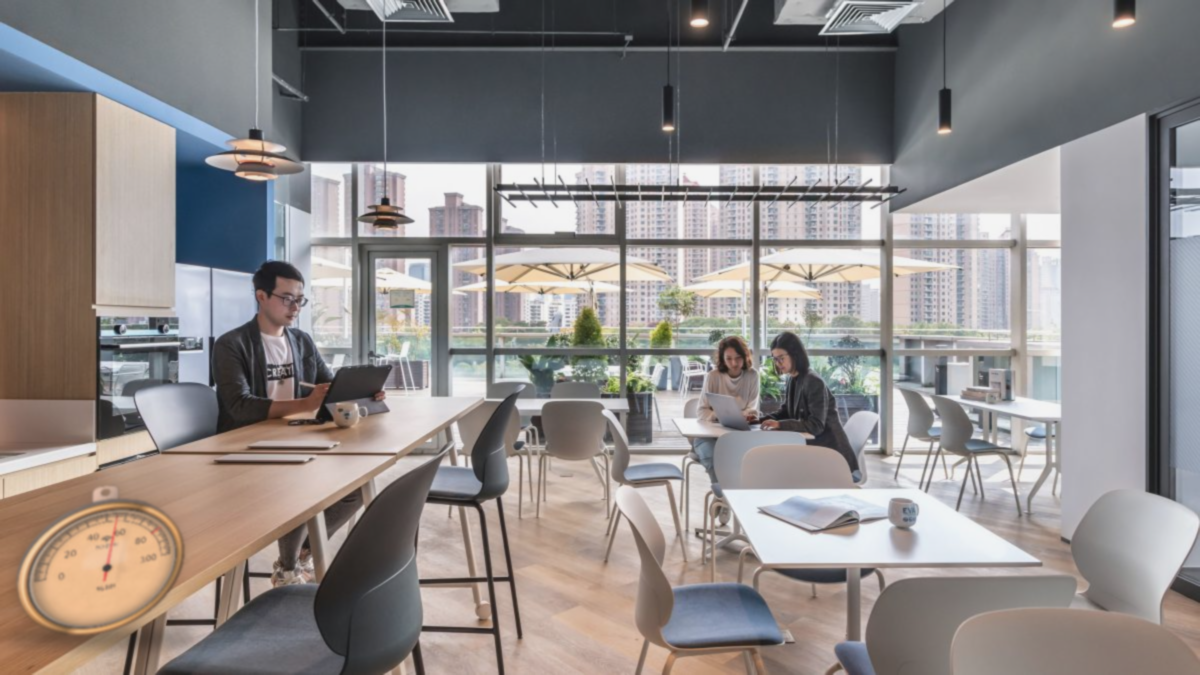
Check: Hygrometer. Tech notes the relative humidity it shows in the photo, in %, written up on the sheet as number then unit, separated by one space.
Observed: 55 %
